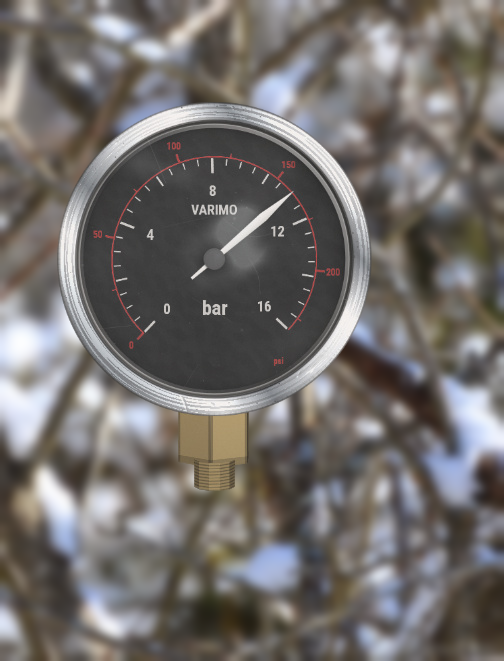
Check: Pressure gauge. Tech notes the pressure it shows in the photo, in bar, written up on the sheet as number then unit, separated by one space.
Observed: 11 bar
